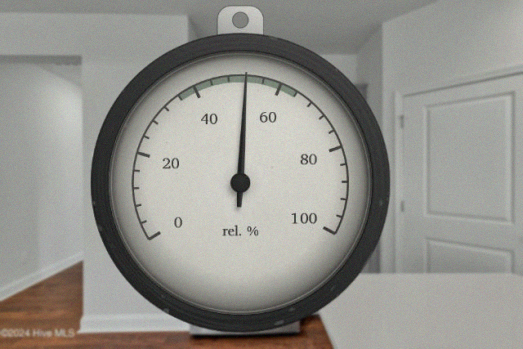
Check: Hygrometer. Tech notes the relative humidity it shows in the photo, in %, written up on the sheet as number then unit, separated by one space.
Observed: 52 %
